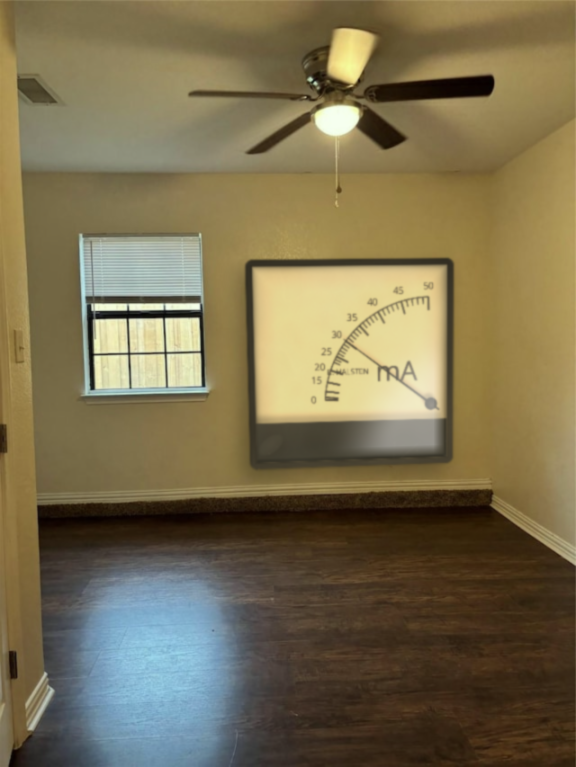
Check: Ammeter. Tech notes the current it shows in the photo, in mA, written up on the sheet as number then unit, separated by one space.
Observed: 30 mA
